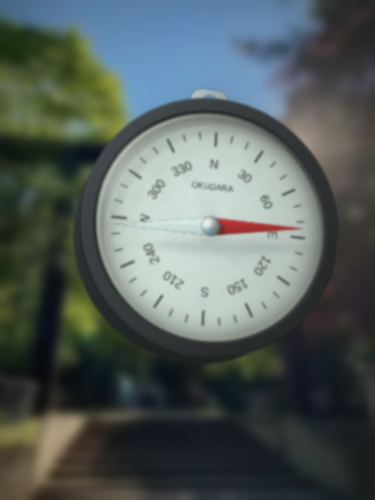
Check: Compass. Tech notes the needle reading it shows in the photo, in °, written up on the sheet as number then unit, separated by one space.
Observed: 85 °
